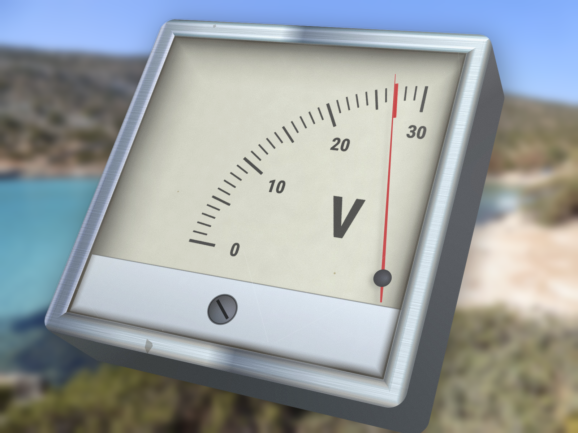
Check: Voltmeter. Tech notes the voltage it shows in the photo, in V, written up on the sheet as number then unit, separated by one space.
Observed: 27 V
